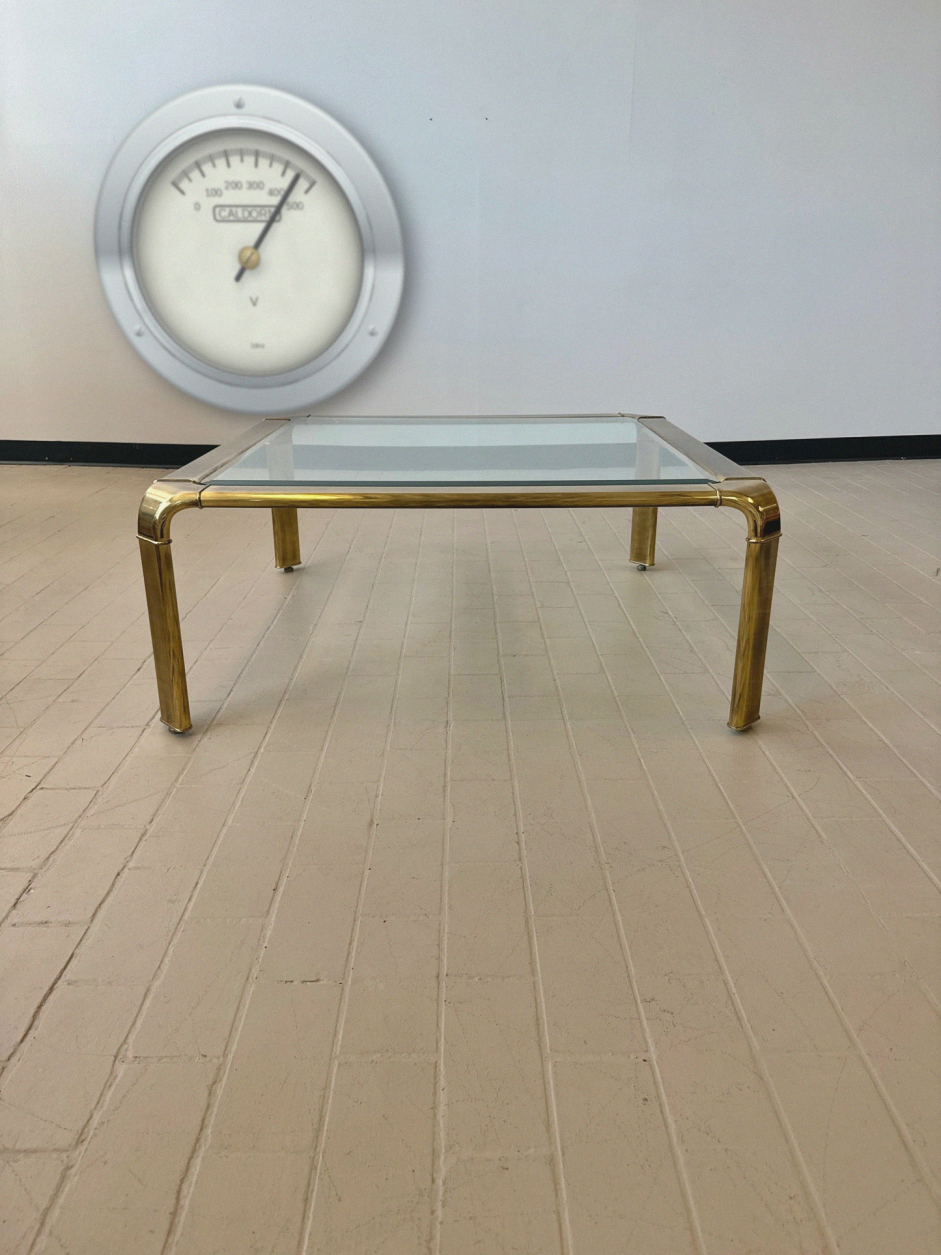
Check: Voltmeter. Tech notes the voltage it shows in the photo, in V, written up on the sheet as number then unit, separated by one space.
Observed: 450 V
